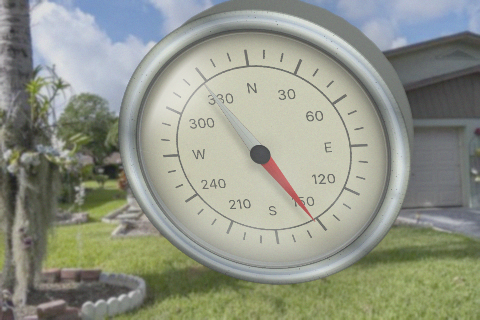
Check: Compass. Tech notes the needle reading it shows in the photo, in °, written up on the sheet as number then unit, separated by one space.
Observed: 150 °
